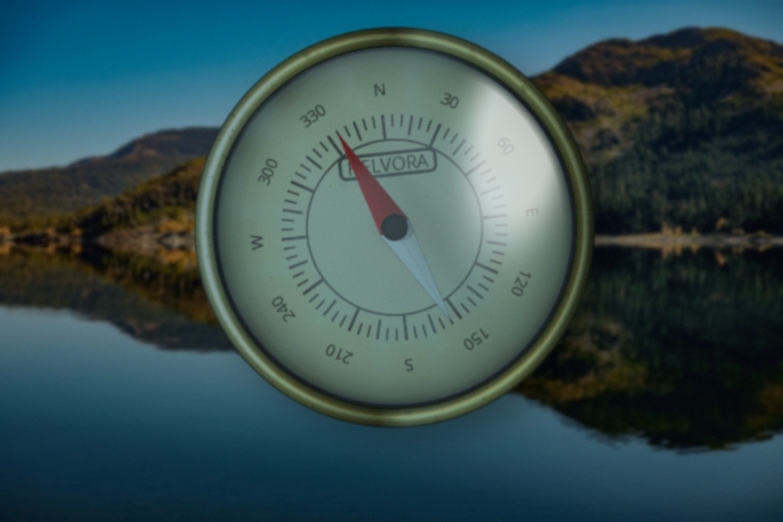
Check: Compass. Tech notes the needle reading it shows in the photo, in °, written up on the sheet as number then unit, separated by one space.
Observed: 335 °
